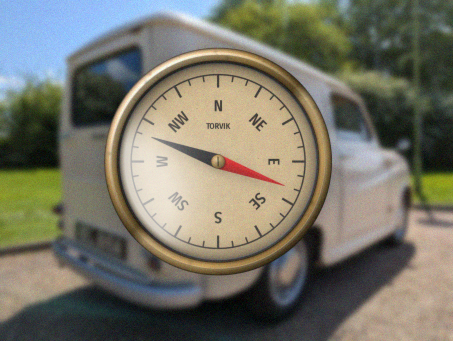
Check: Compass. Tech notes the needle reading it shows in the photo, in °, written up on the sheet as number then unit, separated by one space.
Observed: 110 °
